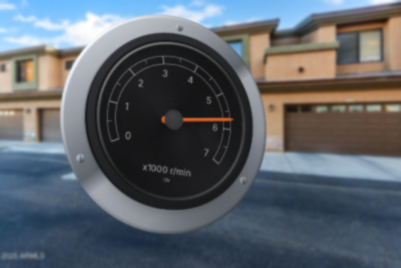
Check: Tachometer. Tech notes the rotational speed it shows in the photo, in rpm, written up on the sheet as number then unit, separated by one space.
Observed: 5750 rpm
